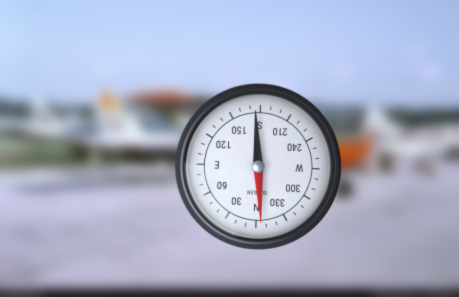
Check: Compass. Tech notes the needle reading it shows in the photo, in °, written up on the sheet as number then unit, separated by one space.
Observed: 355 °
